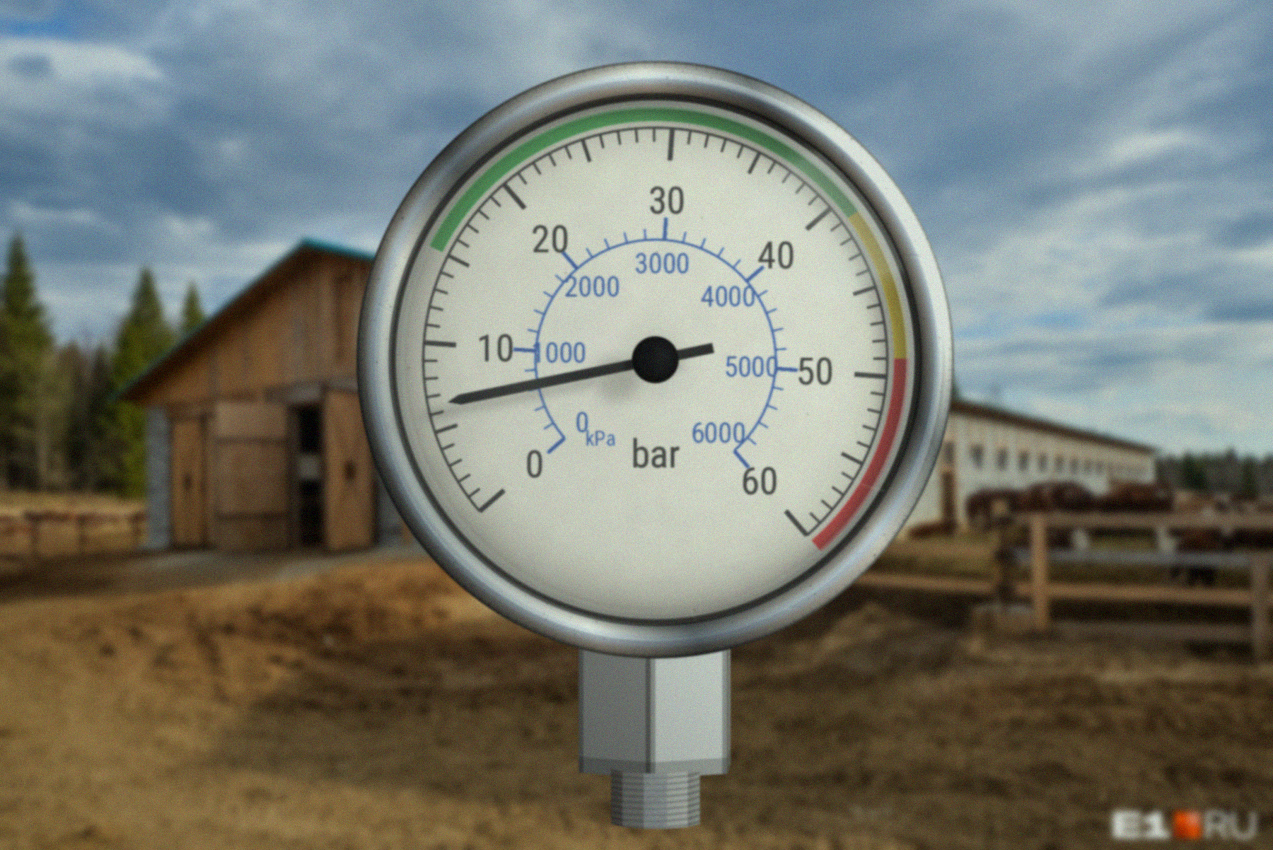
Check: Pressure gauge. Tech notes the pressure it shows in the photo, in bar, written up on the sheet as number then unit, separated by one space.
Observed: 6.5 bar
